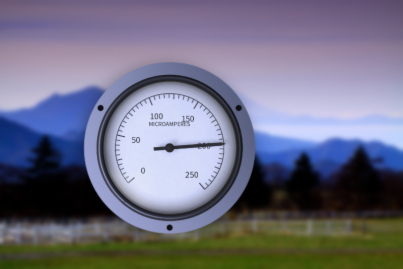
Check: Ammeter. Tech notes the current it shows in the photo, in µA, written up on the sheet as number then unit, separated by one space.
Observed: 200 µA
